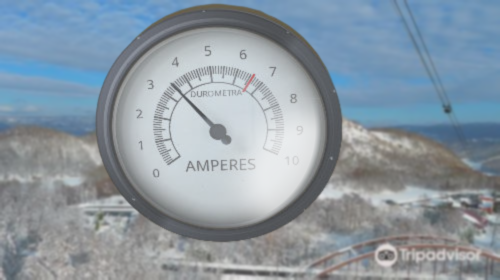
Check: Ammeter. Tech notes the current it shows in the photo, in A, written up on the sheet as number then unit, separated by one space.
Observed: 3.5 A
